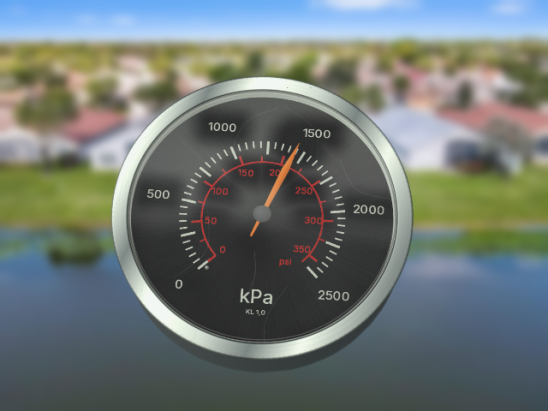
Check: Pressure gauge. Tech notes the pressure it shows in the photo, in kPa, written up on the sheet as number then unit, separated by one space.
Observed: 1450 kPa
